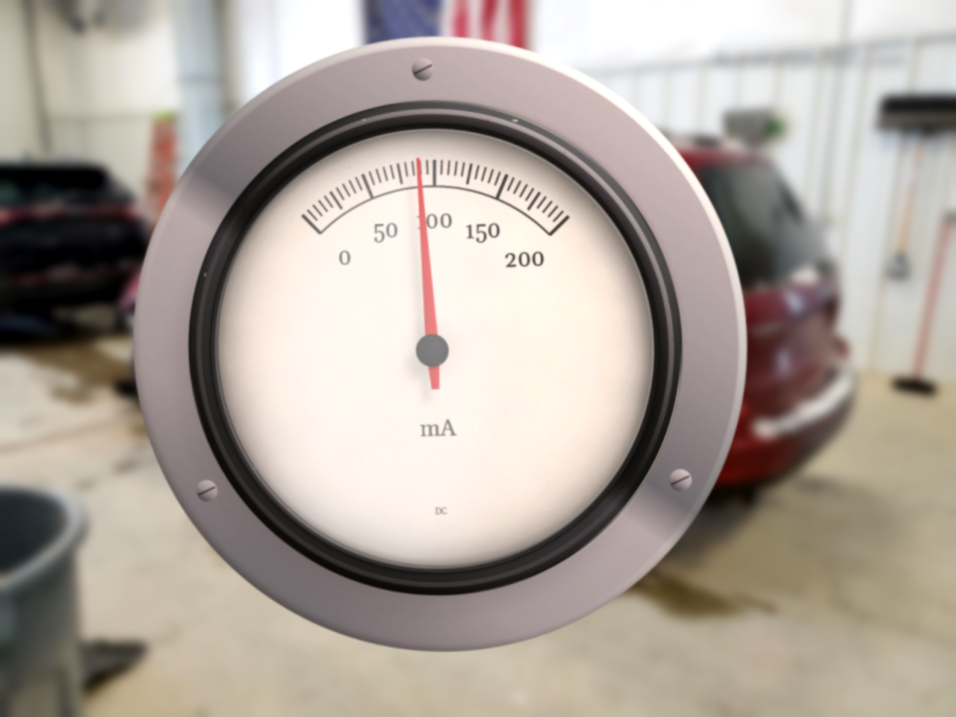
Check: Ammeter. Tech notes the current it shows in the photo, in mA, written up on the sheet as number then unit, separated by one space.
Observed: 90 mA
